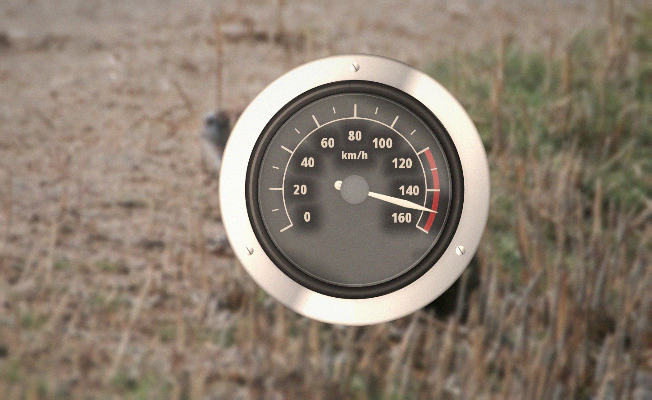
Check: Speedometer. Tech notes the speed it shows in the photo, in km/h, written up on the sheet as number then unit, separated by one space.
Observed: 150 km/h
